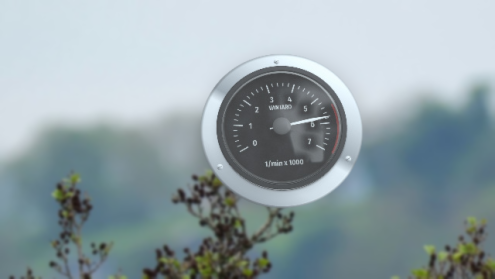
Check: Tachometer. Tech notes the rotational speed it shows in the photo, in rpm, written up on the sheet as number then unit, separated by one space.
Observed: 5800 rpm
